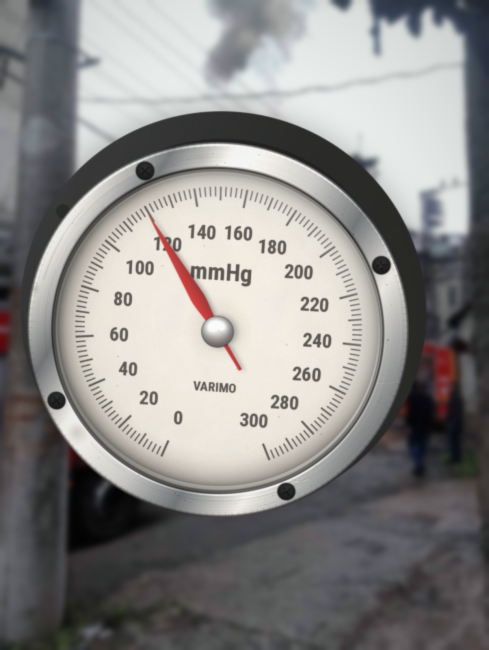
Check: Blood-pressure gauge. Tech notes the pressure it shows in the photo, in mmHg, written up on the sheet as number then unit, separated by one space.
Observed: 120 mmHg
